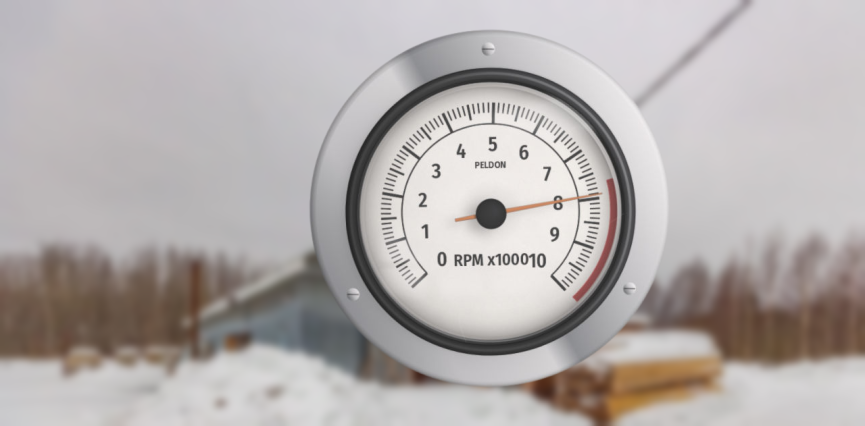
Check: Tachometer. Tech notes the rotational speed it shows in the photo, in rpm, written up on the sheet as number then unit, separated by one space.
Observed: 7900 rpm
